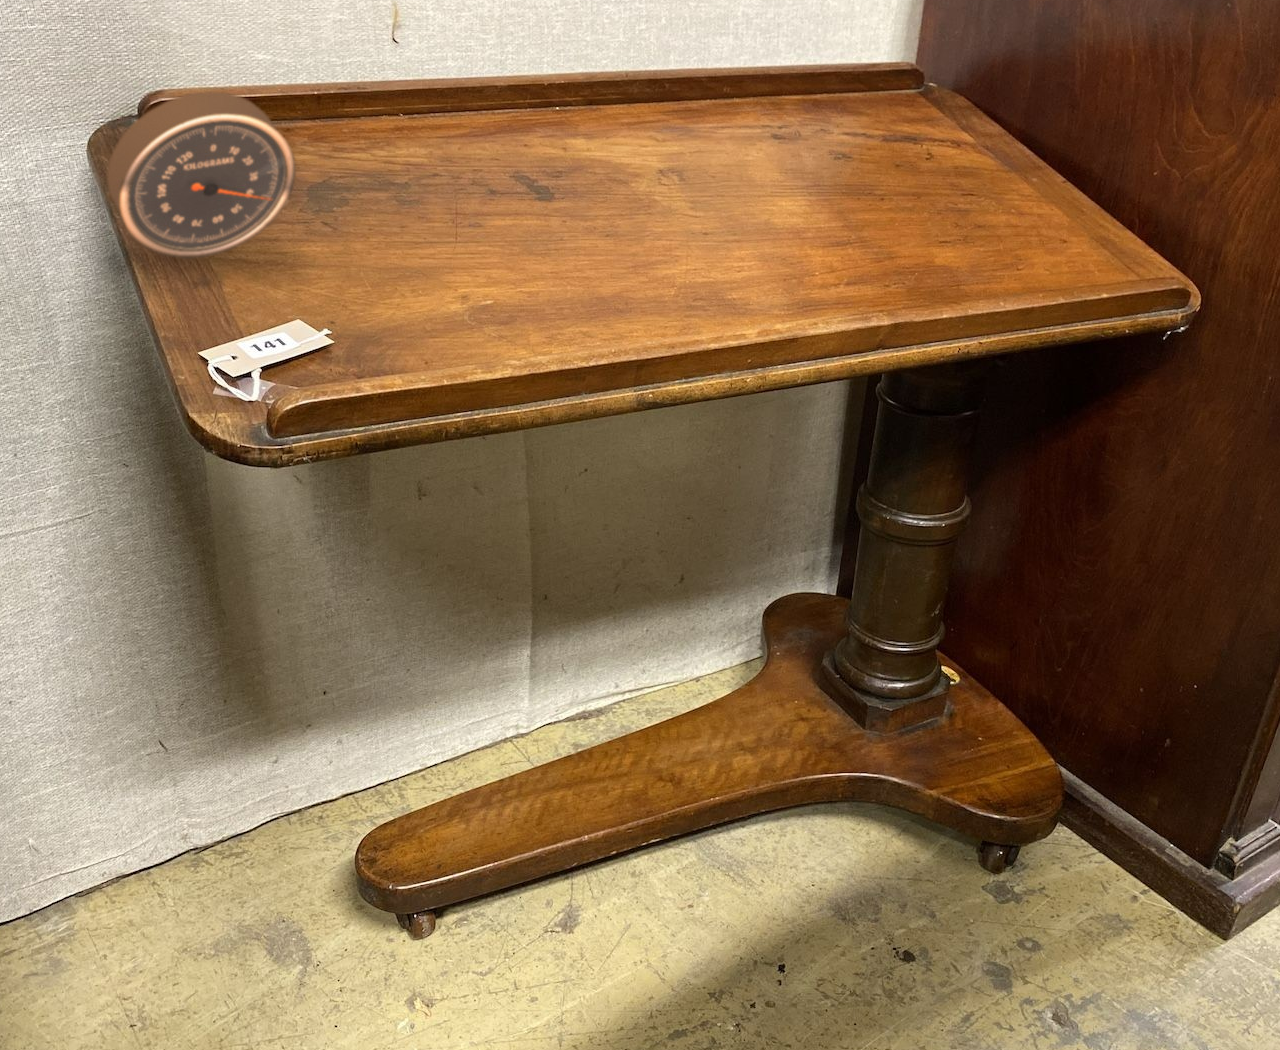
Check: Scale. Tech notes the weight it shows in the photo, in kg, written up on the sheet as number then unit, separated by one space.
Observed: 40 kg
